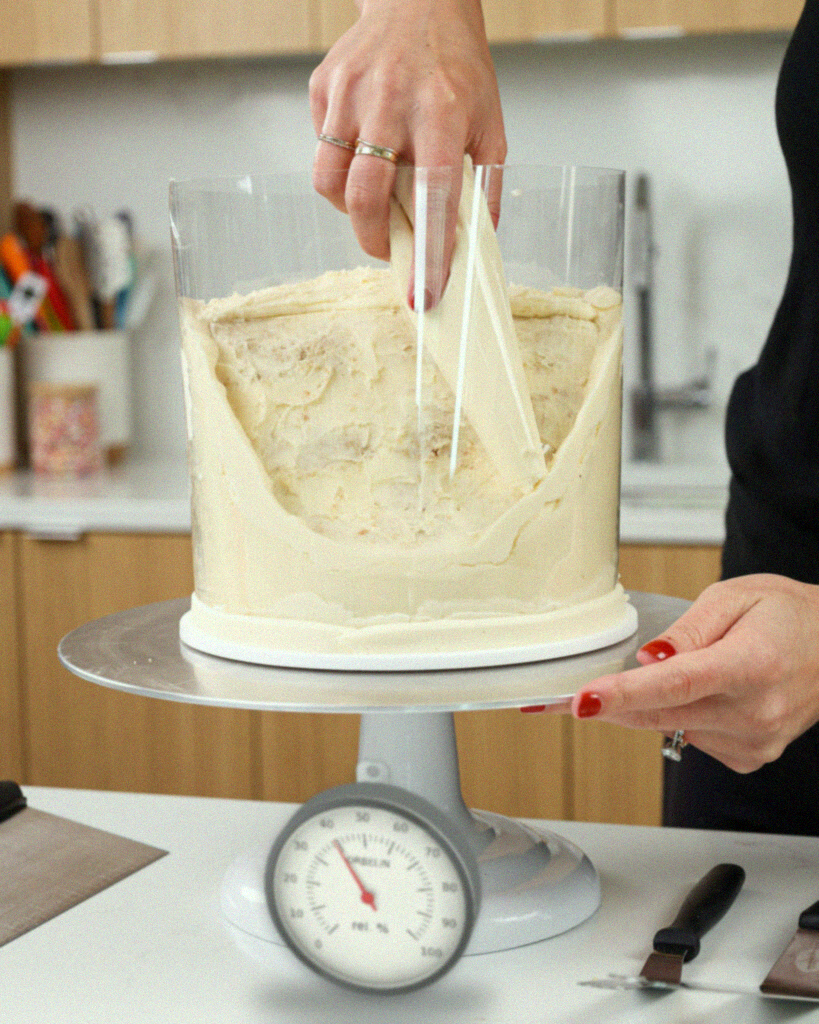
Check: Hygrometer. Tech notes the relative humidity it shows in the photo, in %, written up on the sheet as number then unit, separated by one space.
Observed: 40 %
